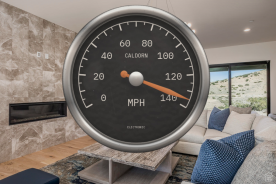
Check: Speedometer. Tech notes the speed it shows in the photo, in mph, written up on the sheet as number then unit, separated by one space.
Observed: 135 mph
